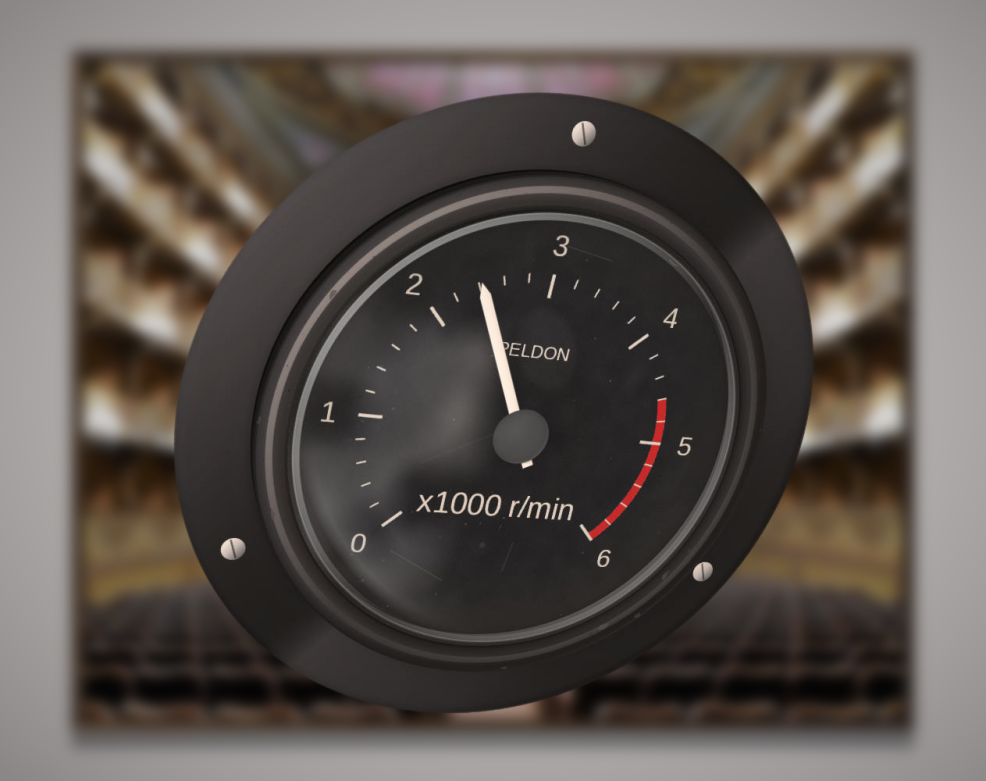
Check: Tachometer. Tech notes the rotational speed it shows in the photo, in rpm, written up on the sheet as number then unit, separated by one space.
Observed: 2400 rpm
